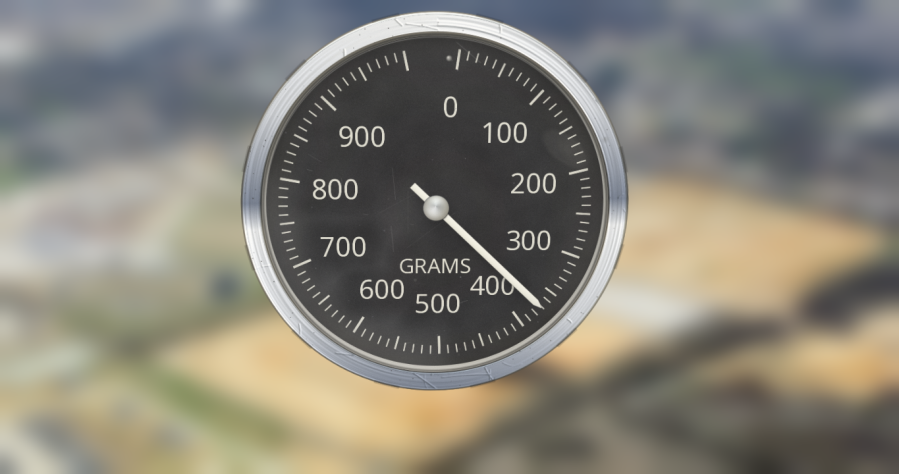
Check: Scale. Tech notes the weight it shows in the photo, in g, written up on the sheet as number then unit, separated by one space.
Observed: 370 g
